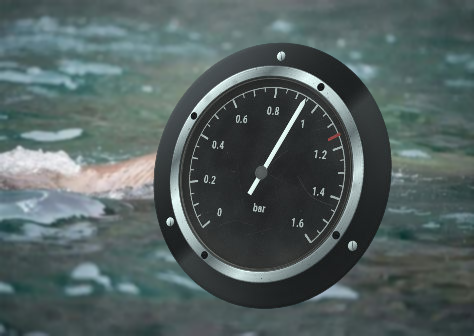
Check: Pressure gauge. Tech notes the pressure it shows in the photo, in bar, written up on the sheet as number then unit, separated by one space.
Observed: 0.95 bar
